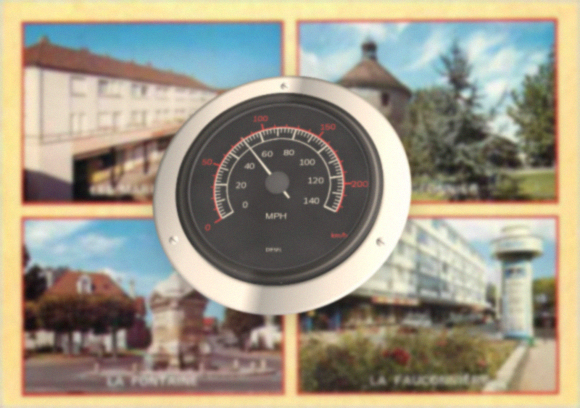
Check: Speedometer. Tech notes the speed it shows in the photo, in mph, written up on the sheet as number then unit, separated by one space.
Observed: 50 mph
